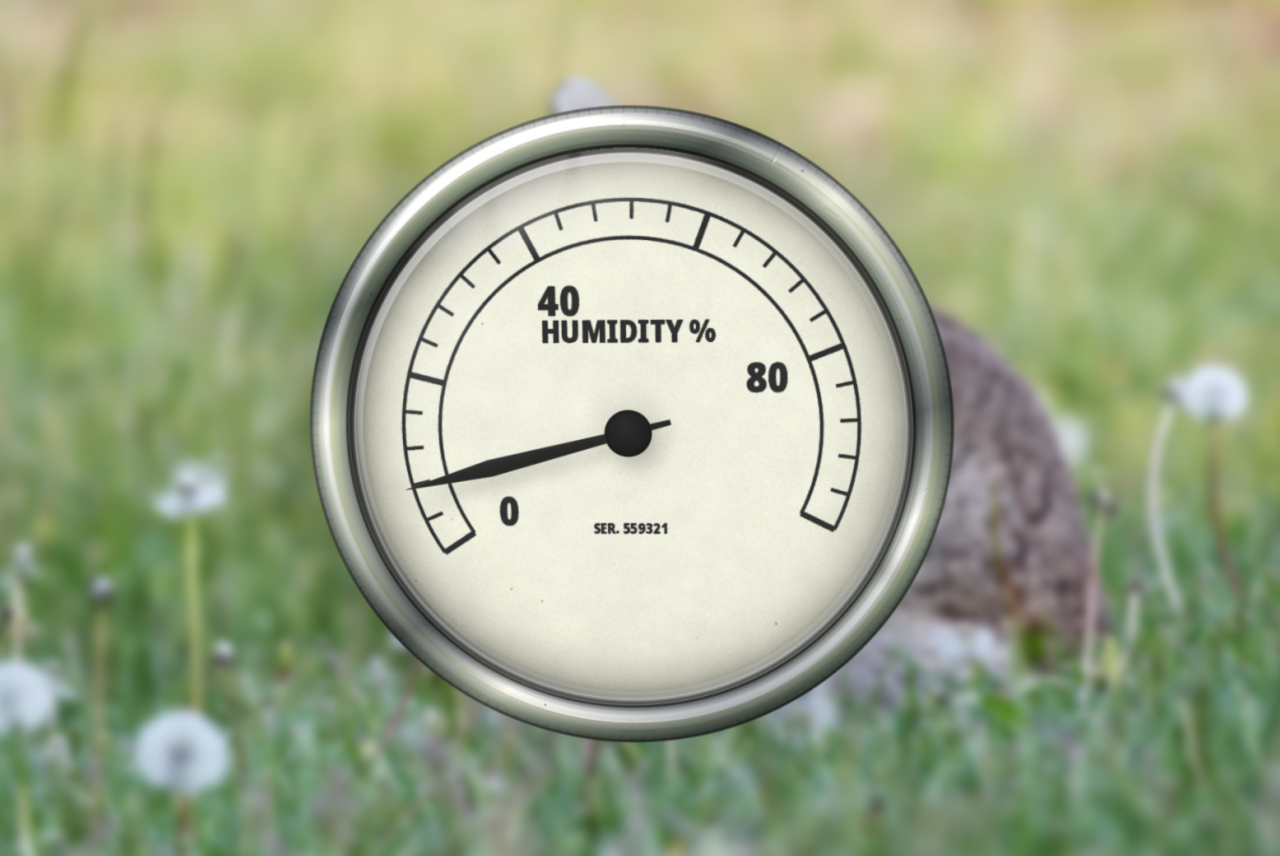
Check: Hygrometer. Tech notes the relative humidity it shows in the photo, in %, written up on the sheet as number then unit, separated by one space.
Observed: 8 %
